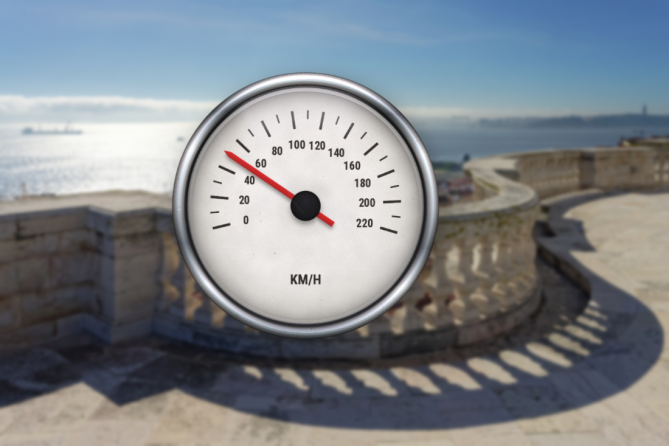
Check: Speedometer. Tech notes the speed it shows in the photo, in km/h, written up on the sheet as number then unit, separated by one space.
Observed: 50 km/h
